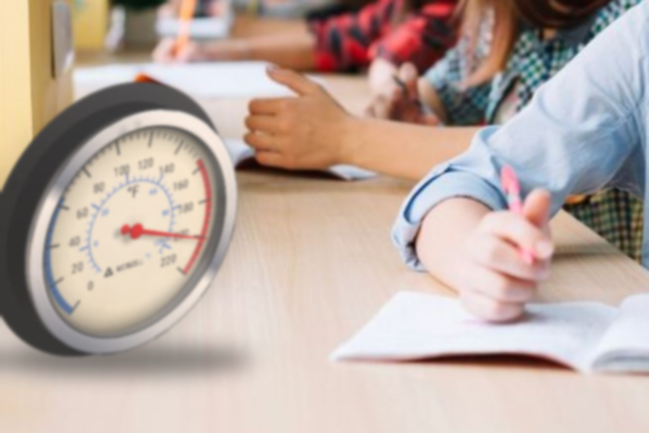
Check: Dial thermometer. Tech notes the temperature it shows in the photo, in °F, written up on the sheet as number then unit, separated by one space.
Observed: 200 °F
